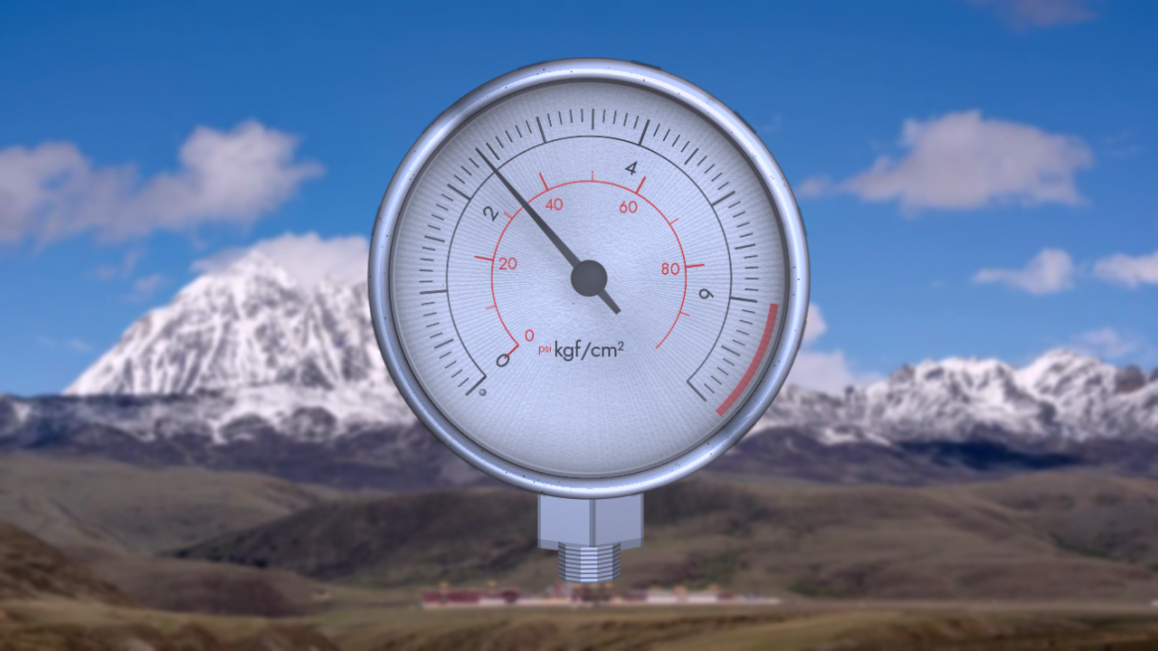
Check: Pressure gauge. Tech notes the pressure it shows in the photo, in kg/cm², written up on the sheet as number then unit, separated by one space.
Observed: 2.4 kg/cm²
